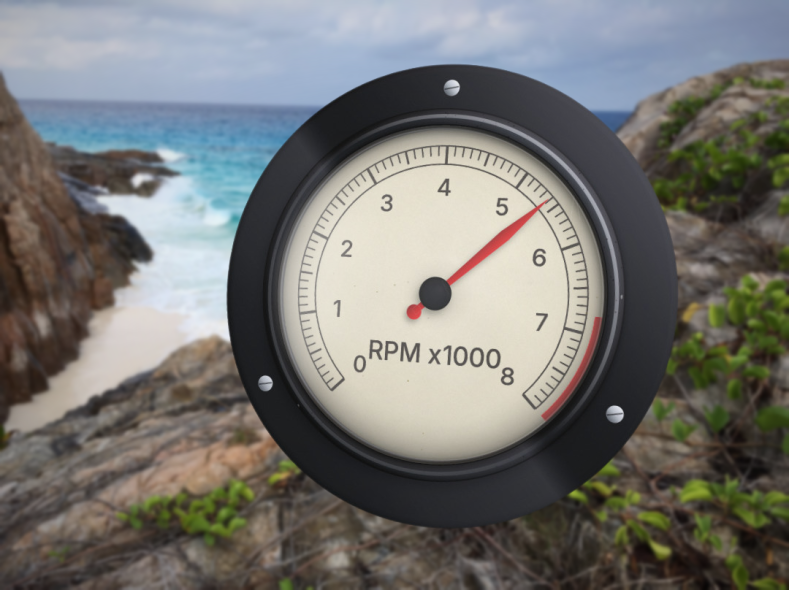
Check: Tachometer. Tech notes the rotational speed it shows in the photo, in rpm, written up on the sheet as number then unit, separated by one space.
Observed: 5400 rpm
